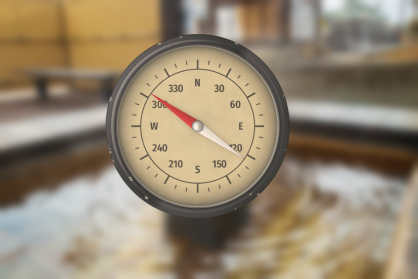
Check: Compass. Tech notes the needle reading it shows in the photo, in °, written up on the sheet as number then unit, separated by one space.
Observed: 305 °
